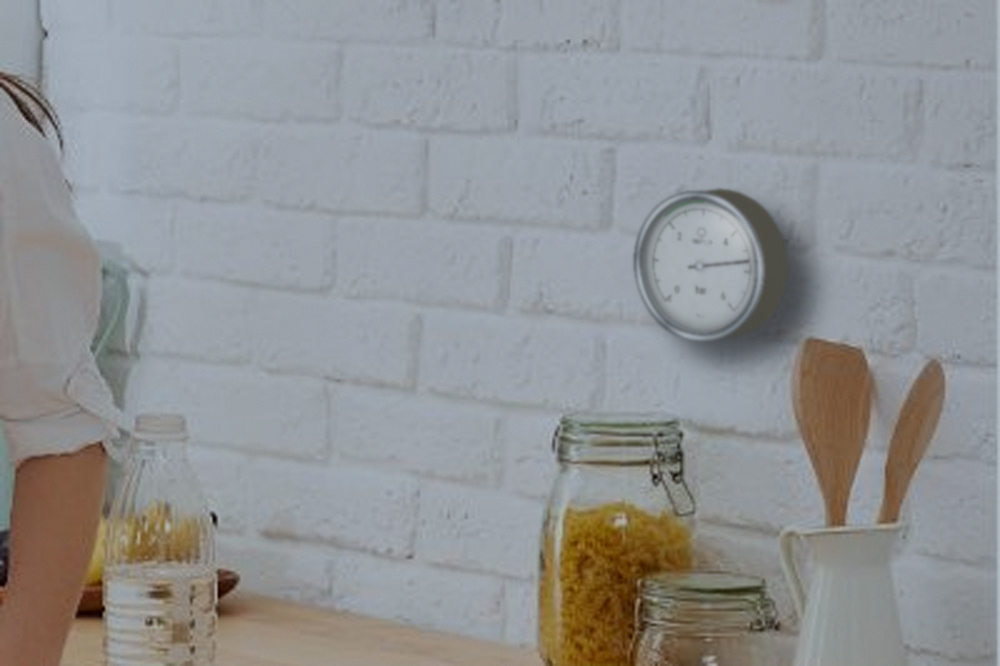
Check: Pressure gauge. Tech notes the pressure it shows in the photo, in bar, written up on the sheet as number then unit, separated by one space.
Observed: 4.75 bar
